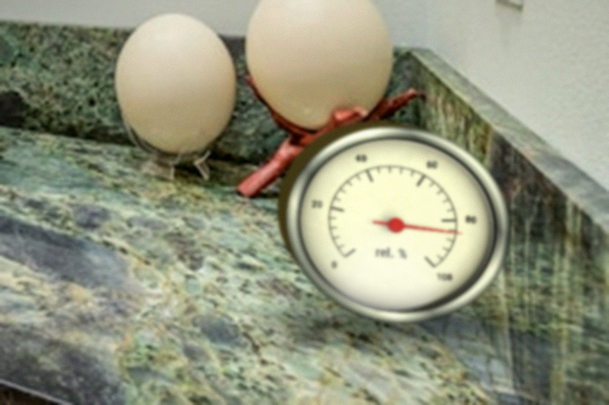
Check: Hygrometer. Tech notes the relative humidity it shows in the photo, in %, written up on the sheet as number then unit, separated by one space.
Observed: 84 %
